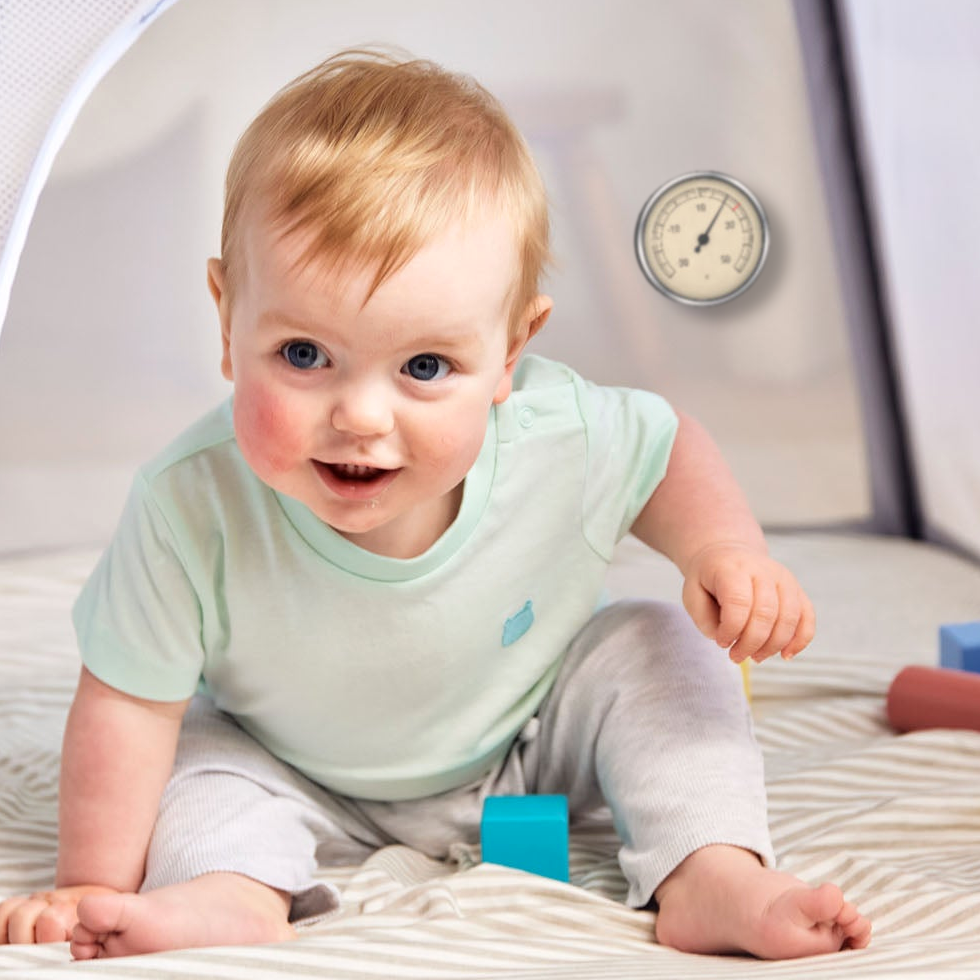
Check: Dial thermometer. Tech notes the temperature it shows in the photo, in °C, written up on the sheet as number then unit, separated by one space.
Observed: 20 °C
